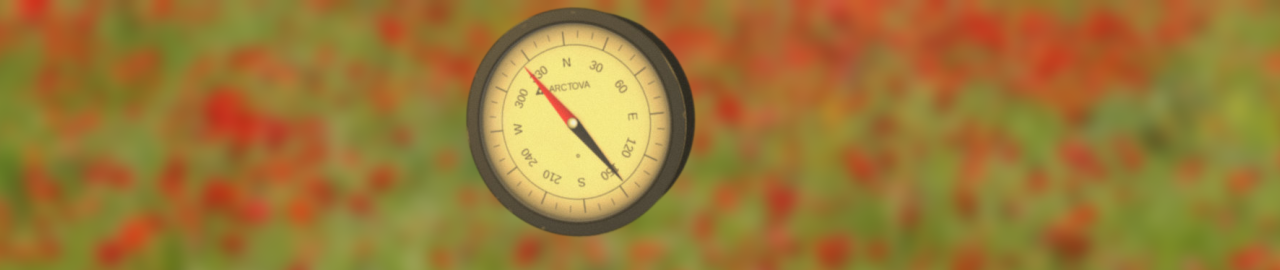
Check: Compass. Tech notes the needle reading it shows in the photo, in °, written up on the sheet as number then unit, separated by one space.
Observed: 325 °
